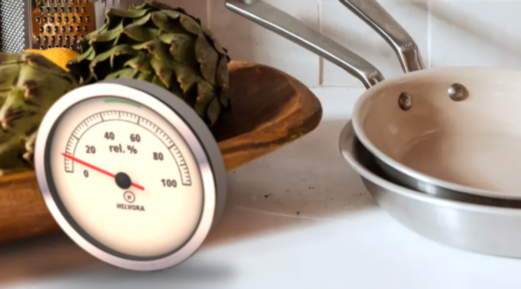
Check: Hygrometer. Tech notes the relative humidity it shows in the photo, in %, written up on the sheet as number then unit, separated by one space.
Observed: 10 %
